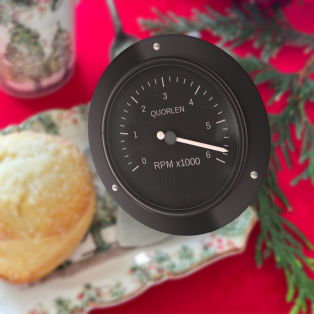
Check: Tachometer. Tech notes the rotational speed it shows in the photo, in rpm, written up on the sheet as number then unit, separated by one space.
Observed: 5700 rpm
